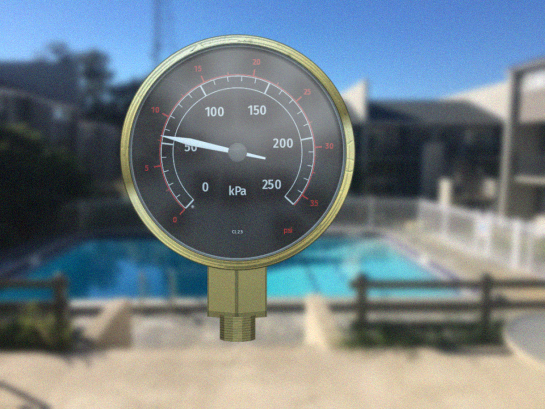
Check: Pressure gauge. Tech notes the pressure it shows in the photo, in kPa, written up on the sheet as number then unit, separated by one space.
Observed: 55 kPa
